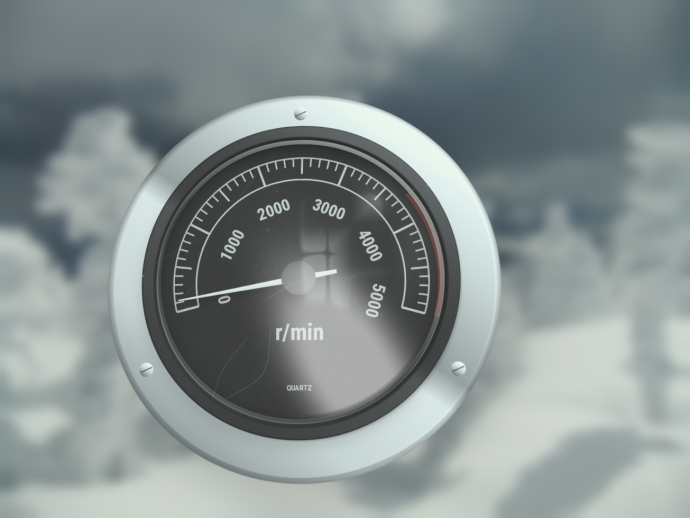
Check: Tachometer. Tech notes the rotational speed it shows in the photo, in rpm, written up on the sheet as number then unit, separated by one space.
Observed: 100 rpm
